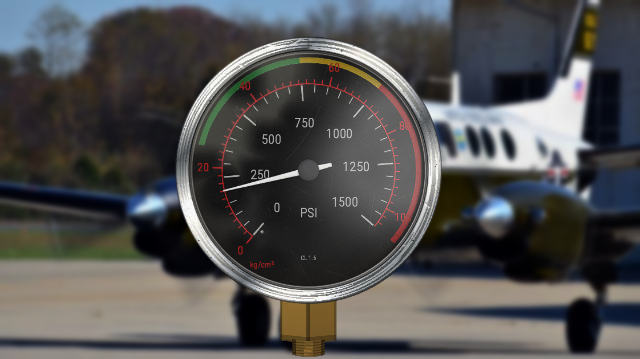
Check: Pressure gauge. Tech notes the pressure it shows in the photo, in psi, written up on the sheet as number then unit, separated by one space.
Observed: 200 psi
